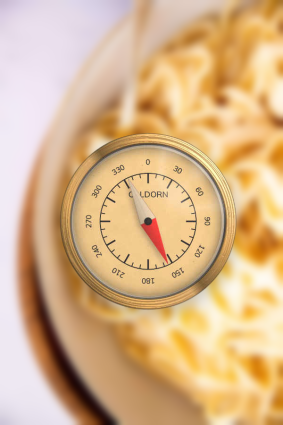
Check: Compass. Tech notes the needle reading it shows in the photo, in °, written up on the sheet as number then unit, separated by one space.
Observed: 155 °
